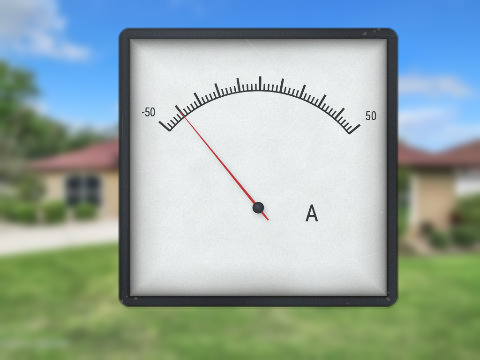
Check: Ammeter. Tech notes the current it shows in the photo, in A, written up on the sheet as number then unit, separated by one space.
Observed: -40 A
